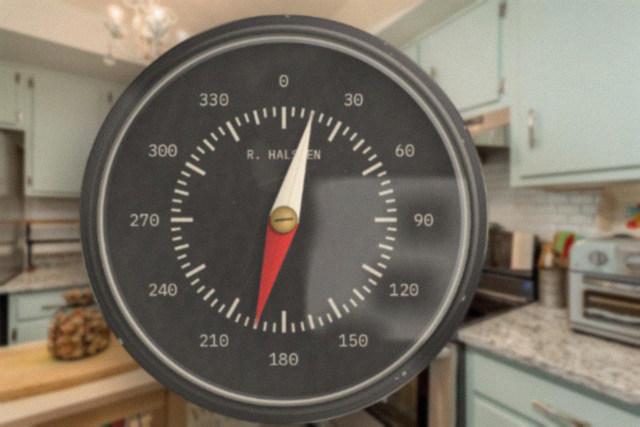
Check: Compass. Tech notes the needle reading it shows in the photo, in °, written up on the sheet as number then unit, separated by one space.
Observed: 195 °
